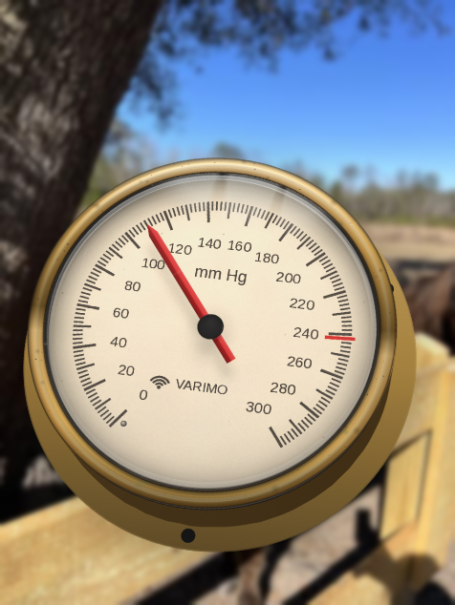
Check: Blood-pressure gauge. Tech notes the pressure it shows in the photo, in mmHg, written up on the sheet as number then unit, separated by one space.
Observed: 110 mmHg
